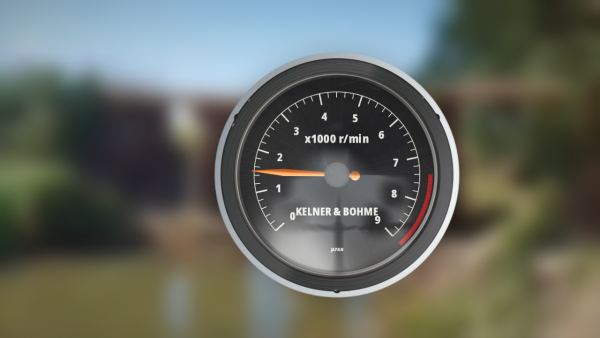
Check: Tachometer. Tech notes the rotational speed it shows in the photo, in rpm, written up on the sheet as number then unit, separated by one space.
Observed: 1500 rpm
